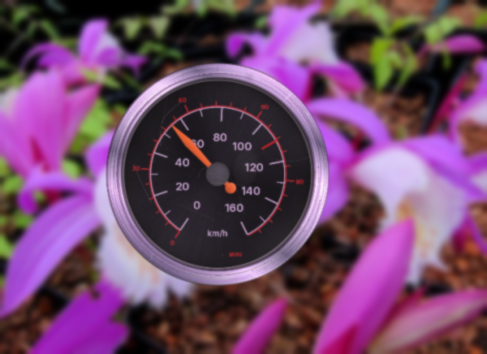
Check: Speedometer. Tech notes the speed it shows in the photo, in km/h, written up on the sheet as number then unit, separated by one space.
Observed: 55 km/h
